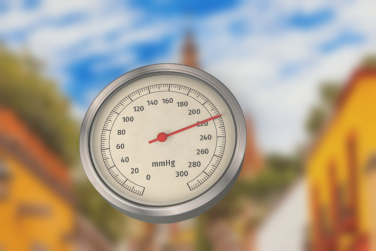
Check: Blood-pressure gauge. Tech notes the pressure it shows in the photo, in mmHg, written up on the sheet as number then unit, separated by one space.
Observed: 220 mmHg
